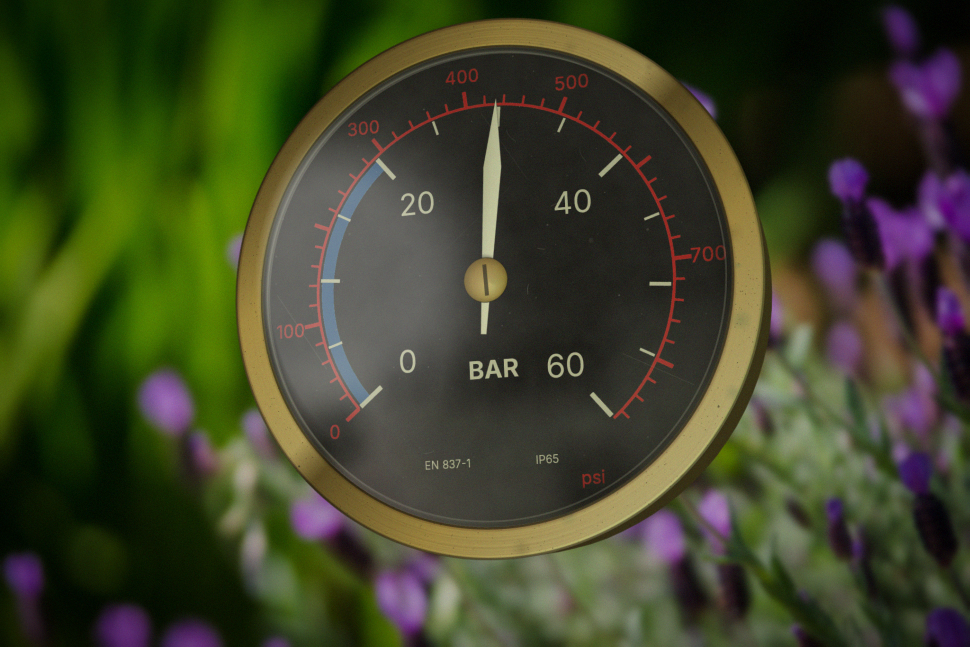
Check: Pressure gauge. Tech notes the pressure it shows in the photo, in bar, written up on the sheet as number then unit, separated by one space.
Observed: 30 bar
